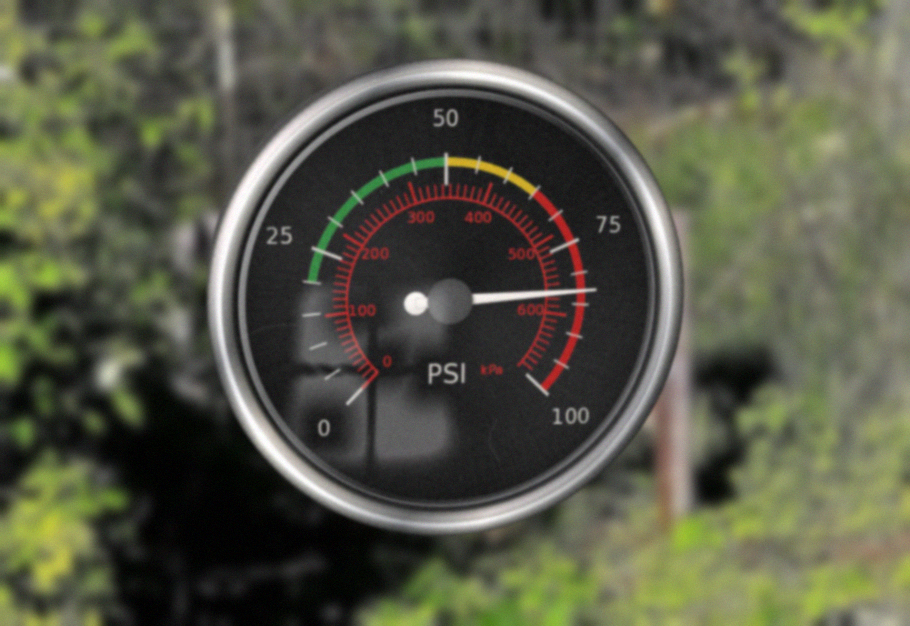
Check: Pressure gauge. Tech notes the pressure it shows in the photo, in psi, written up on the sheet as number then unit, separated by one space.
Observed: 82.5 psi
